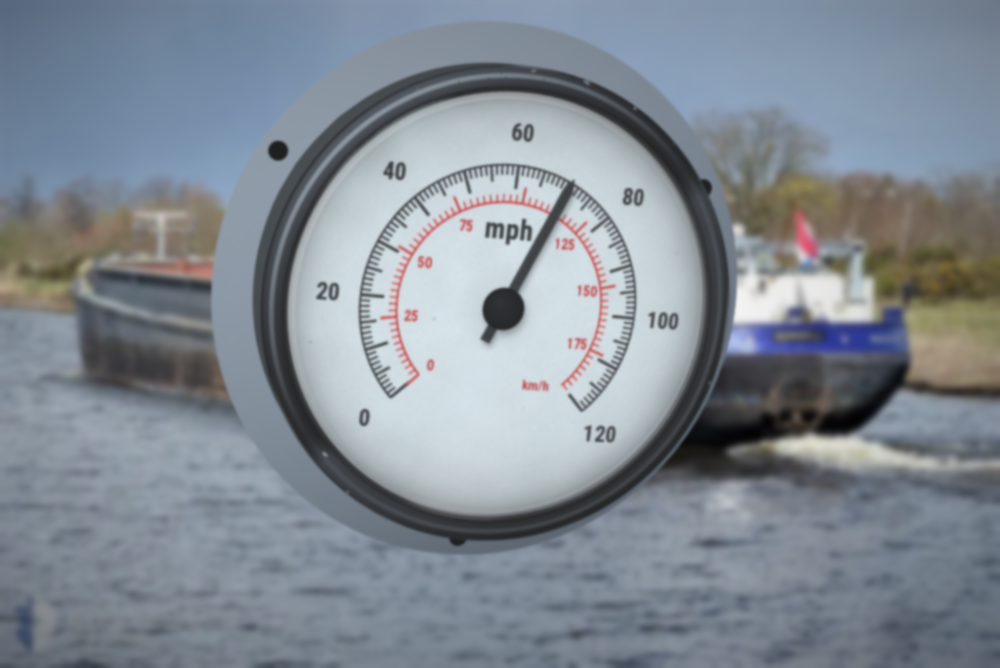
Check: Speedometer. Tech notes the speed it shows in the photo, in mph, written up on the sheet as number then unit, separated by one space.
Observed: 70 mph
